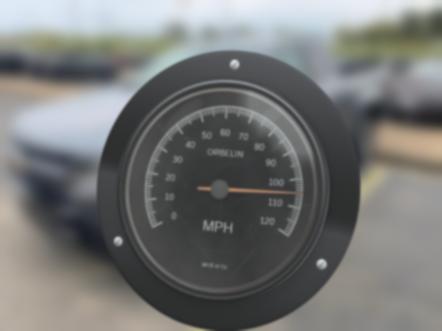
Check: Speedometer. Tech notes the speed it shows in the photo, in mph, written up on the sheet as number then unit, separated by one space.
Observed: 105 mph
